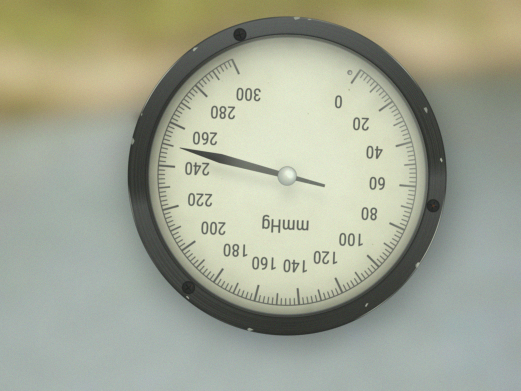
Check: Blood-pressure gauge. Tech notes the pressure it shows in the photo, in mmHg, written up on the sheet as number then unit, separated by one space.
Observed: 250 mmHg
